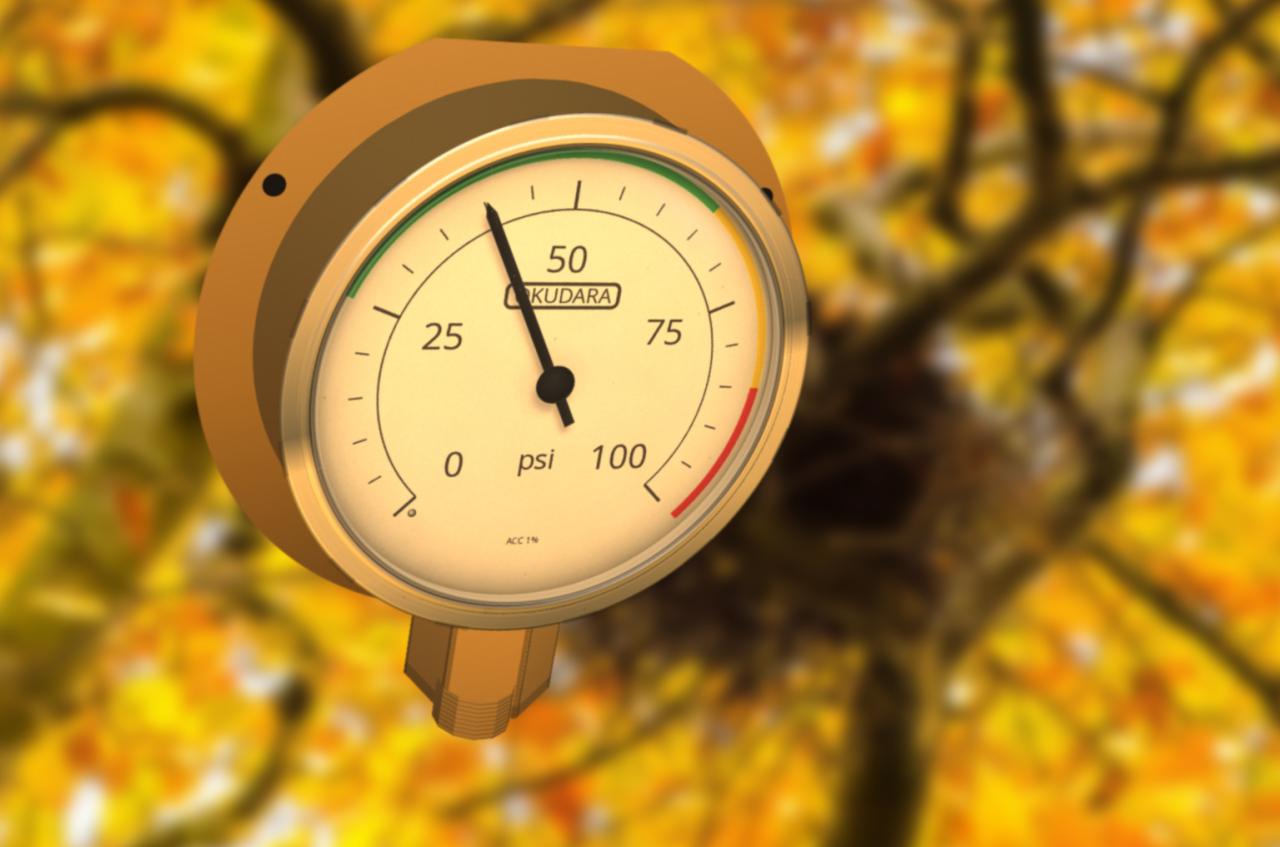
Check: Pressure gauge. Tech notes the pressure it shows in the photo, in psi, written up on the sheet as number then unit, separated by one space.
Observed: 40 psi
